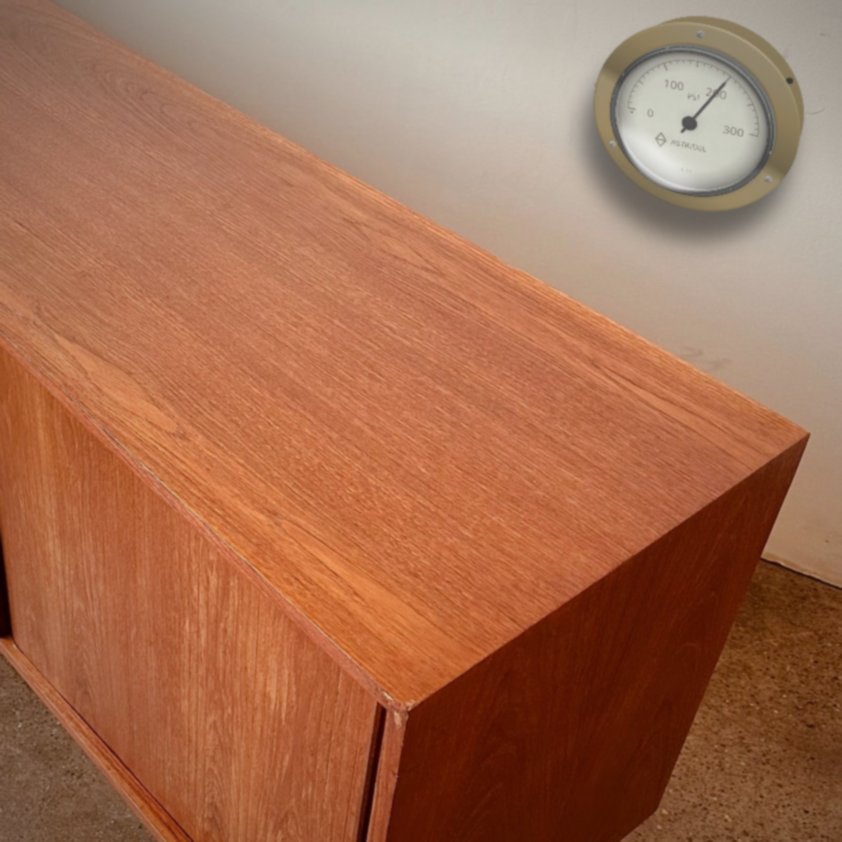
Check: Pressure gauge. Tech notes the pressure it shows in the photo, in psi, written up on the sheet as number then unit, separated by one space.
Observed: 200 psi
